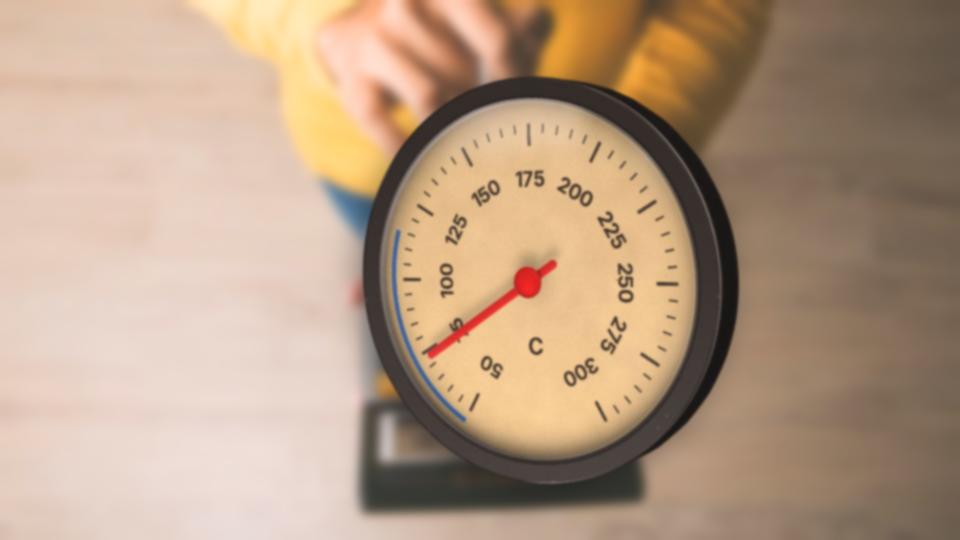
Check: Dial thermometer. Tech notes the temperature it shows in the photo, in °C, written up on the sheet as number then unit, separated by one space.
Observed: 72.5 °C
